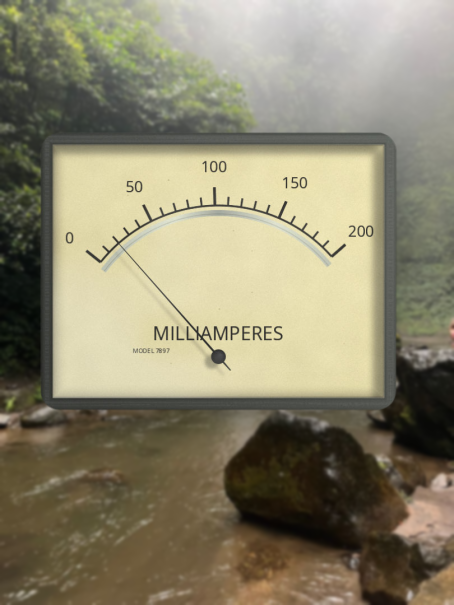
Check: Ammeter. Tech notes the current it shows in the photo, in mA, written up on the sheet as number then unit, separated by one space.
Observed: 20 mA
